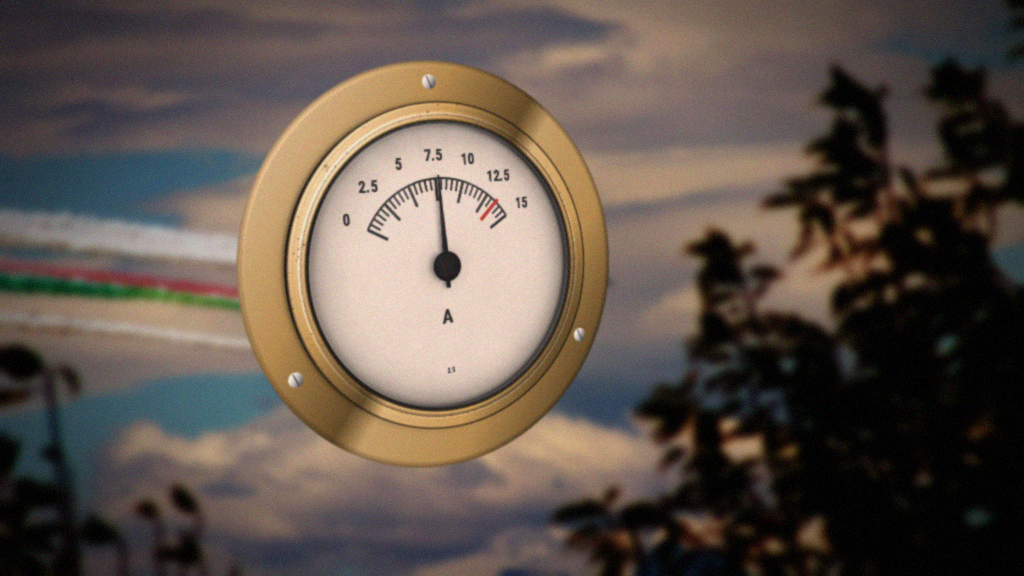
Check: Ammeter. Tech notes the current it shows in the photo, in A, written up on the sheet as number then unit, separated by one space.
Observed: 7.5 A
